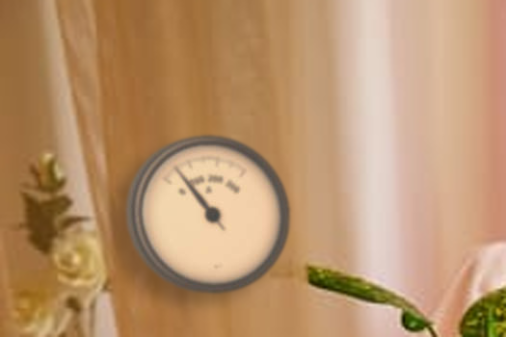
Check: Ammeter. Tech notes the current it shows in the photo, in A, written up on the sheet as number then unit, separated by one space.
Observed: 50 A
